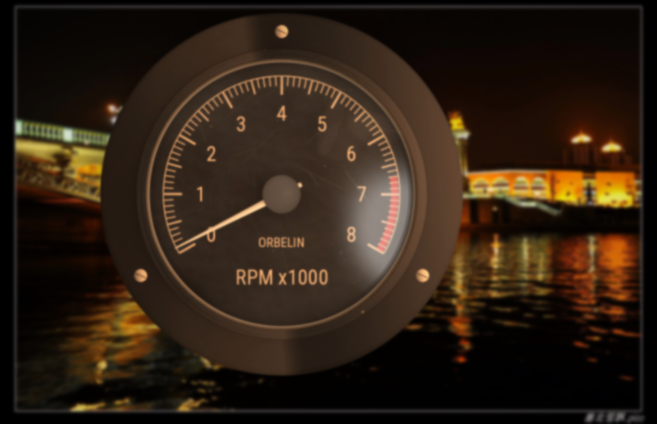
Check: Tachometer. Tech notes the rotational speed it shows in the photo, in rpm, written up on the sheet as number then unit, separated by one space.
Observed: 100 rpm
